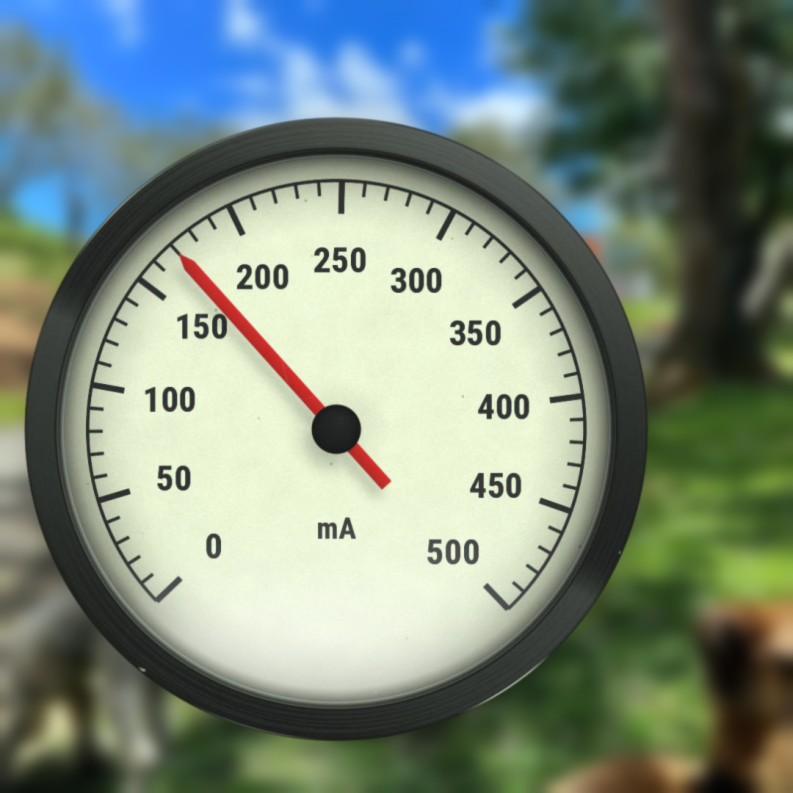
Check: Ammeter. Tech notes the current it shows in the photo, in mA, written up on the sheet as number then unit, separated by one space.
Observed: 170 mA
